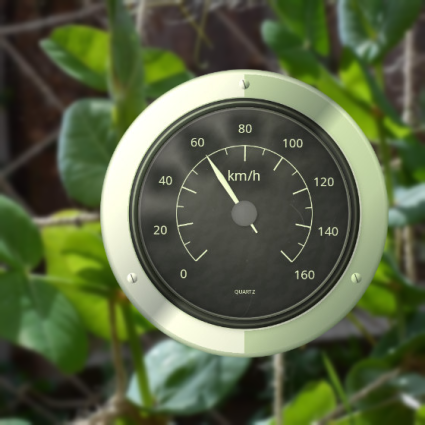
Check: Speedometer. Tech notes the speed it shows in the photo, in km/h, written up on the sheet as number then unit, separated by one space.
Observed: 60 km/h
